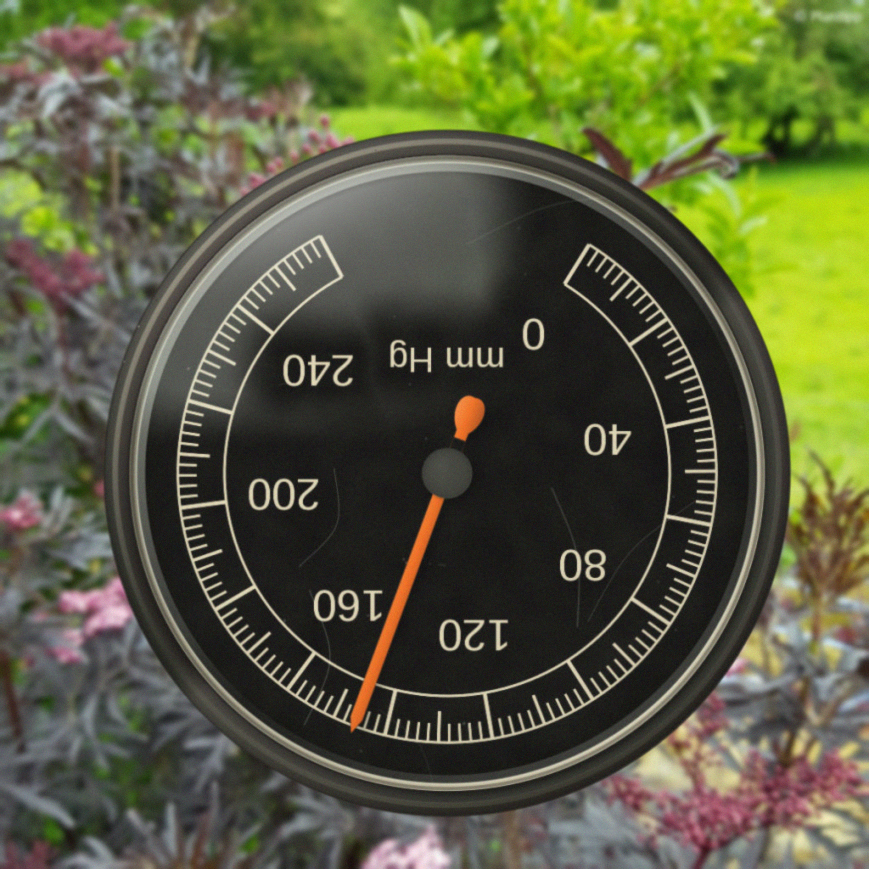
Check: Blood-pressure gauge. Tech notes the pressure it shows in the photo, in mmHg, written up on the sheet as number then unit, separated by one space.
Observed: 146 mmHg
